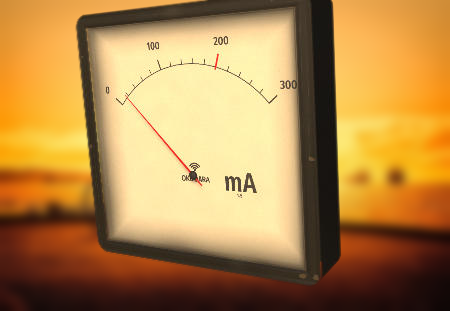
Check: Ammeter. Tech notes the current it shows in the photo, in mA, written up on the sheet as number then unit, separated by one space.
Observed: 20 mA
